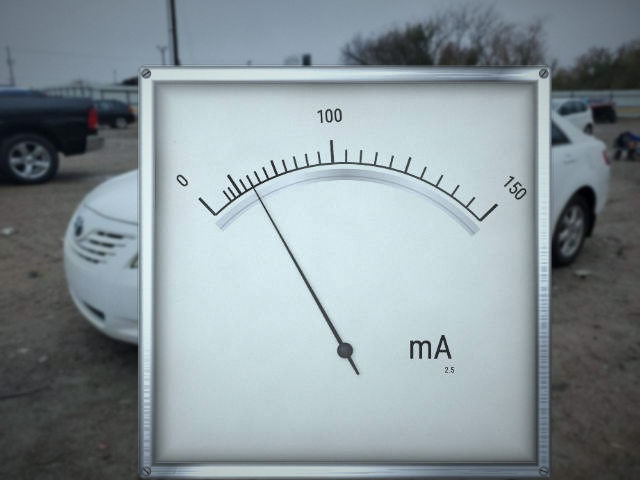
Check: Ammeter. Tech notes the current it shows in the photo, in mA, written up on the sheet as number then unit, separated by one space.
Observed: 60 mA
